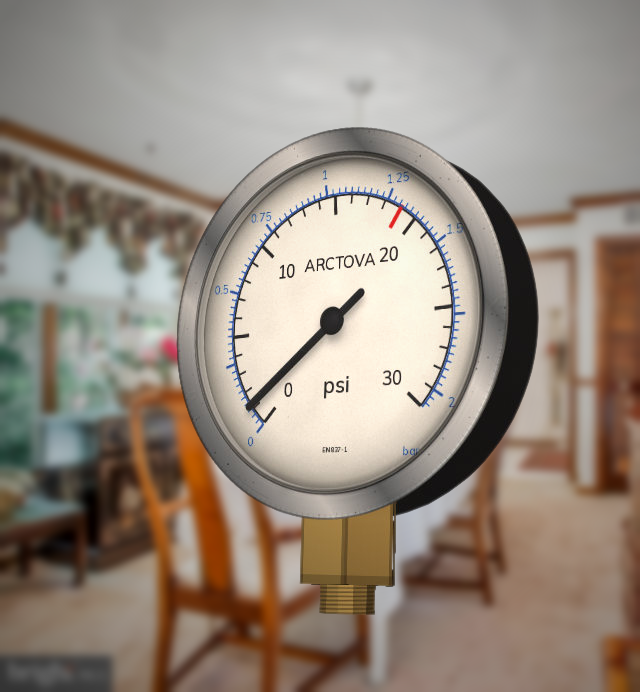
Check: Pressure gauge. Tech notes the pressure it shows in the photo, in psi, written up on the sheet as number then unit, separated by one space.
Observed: 1 psi
